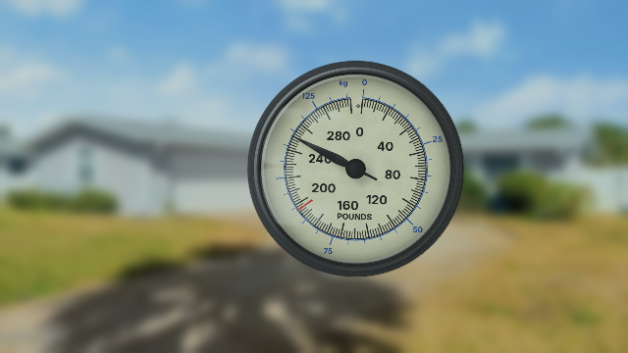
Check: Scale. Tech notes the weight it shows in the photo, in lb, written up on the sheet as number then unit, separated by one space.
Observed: 250 lb
